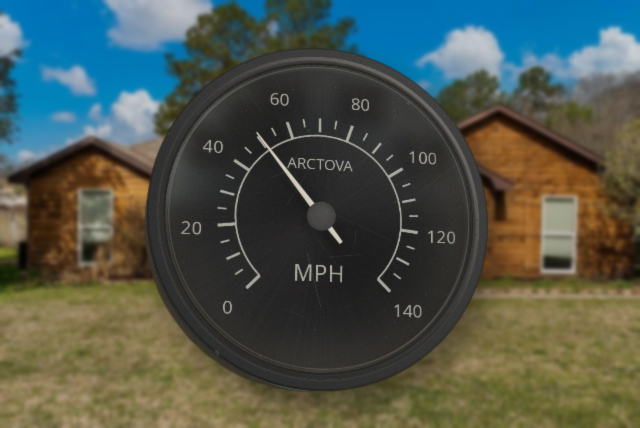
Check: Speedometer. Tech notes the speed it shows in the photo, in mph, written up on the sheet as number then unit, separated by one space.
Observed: 50 mph
